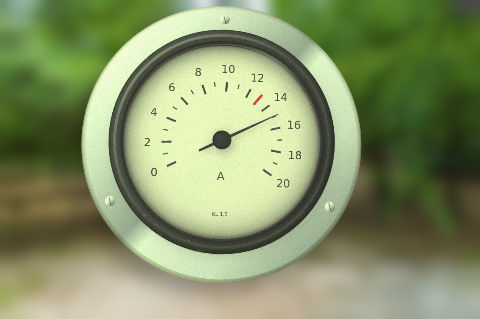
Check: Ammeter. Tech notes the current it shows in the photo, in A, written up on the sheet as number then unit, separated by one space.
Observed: 15 A
